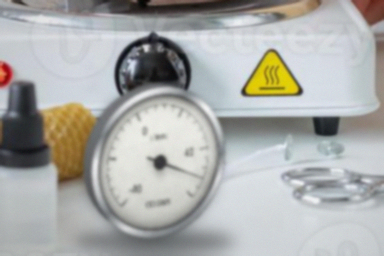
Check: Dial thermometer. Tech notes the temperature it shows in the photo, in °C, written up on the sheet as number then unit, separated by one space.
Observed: 52 °C
